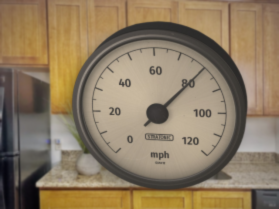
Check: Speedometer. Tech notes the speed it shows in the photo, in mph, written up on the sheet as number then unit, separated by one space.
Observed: 80 mph
